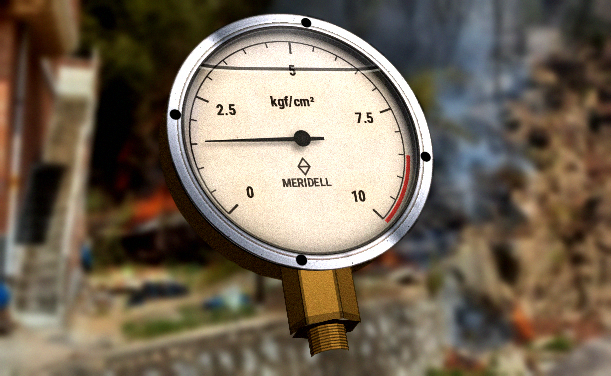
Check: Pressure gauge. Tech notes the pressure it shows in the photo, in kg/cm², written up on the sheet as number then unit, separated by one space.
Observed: 1.5 kg/cm²
